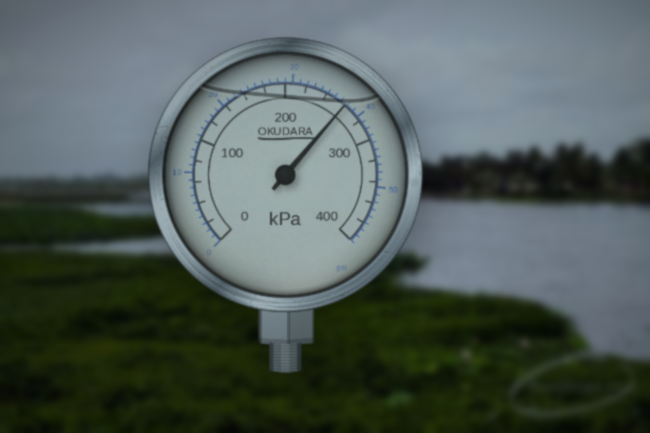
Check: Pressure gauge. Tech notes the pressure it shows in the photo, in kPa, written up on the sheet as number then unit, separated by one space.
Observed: 260 kPa
